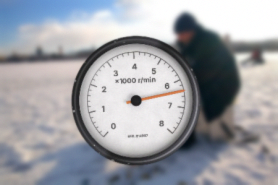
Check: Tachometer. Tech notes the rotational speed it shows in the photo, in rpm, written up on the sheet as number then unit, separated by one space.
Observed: 6400 rpm
